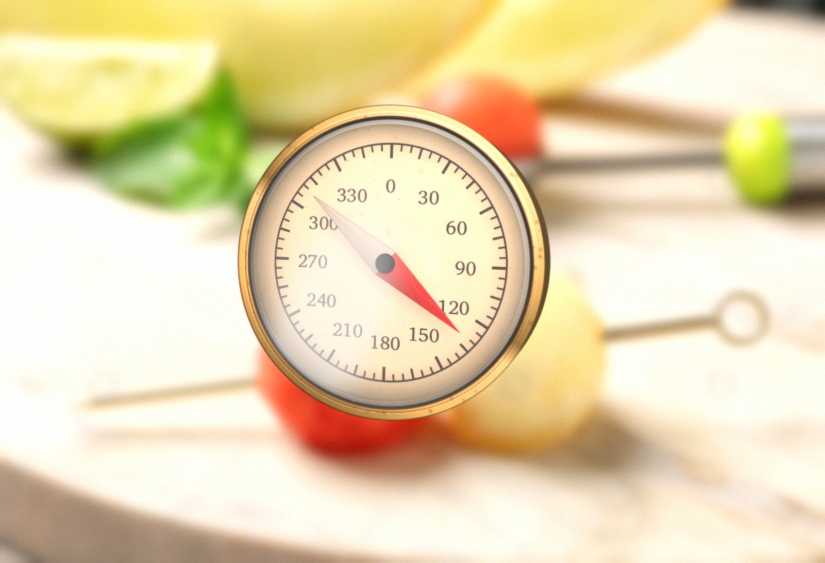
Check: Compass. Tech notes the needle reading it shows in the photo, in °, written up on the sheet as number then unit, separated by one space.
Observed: 130 °
